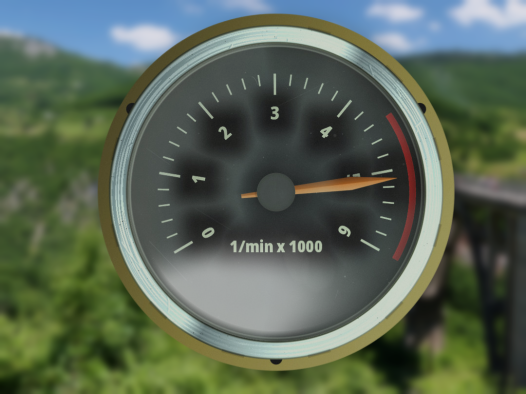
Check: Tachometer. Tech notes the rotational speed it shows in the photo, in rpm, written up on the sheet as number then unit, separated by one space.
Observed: 5100 rpm
